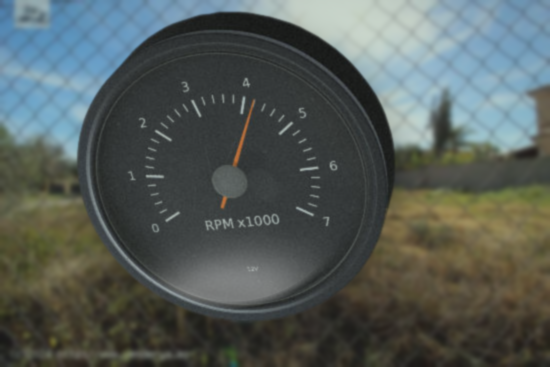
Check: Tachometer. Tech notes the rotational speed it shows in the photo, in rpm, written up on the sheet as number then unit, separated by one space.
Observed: 4200 rpm
